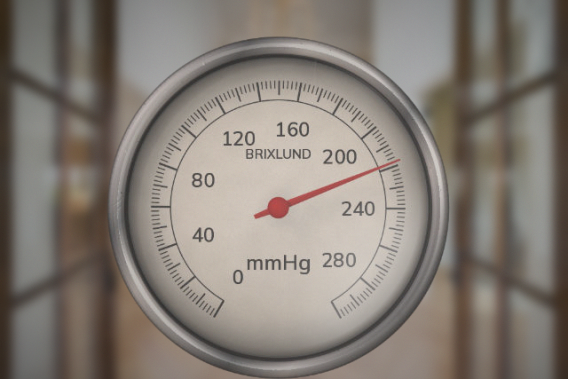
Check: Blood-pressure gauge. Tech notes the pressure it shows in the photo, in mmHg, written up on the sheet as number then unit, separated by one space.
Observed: 218 mmHg
